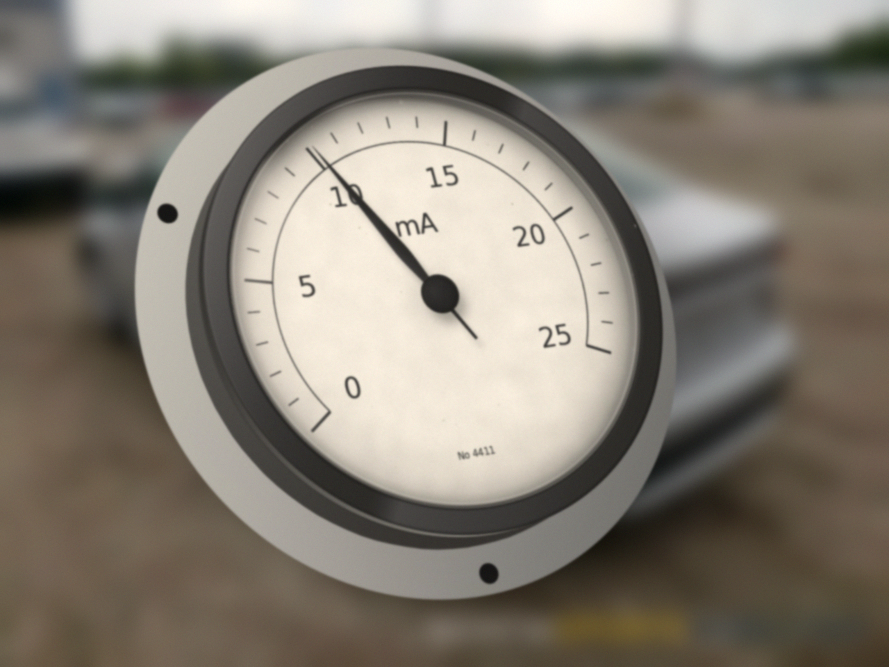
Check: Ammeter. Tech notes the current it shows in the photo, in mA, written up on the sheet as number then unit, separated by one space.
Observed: 10 mA
